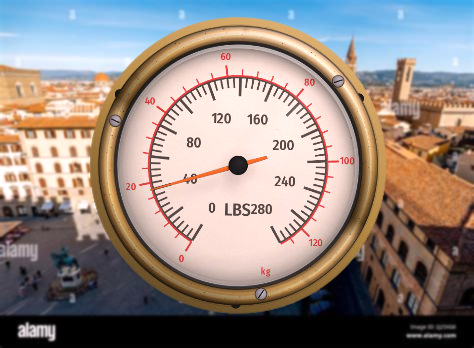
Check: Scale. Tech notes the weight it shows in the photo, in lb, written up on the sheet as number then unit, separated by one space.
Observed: 40 lb
